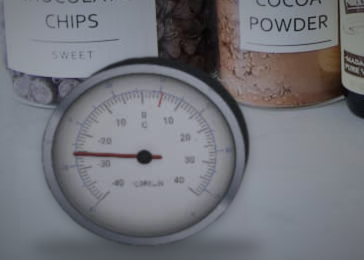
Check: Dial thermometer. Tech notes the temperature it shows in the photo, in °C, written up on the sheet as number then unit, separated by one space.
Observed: -25 °C
